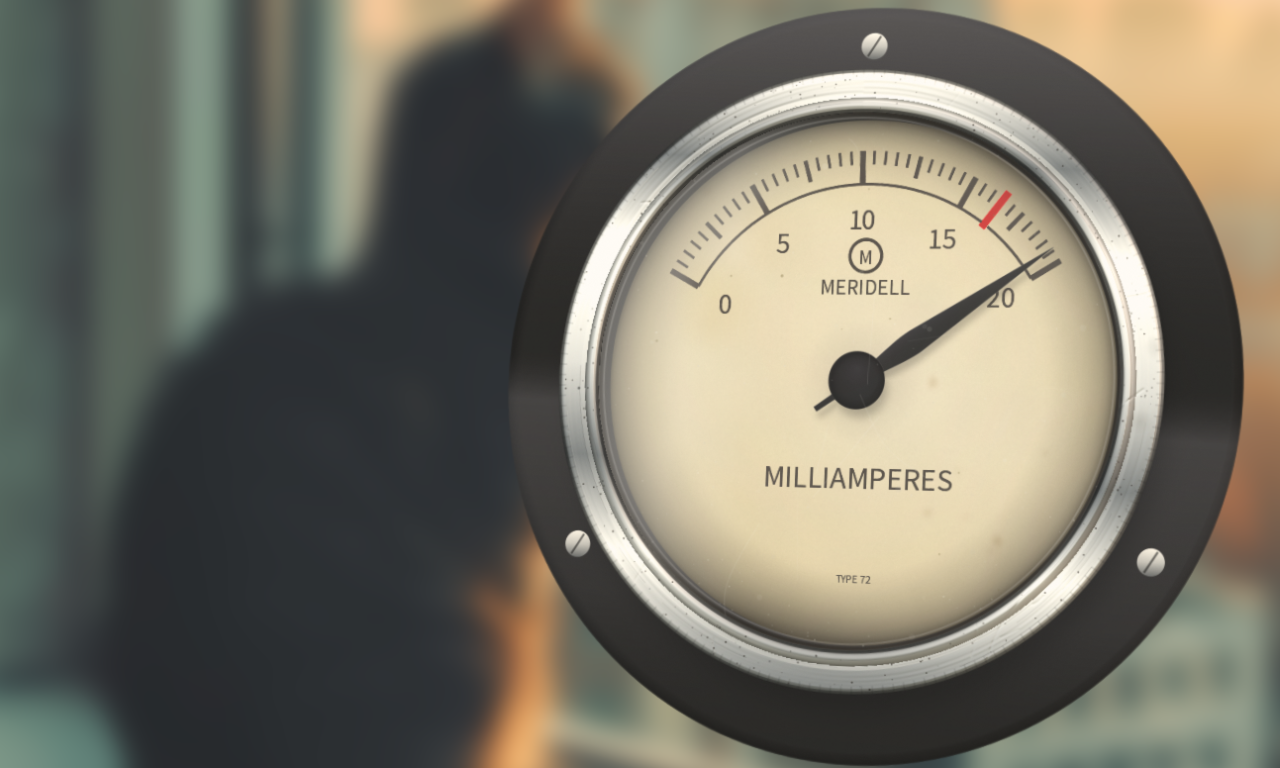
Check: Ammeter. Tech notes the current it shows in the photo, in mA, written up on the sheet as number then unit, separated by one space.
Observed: 19.5 mA
